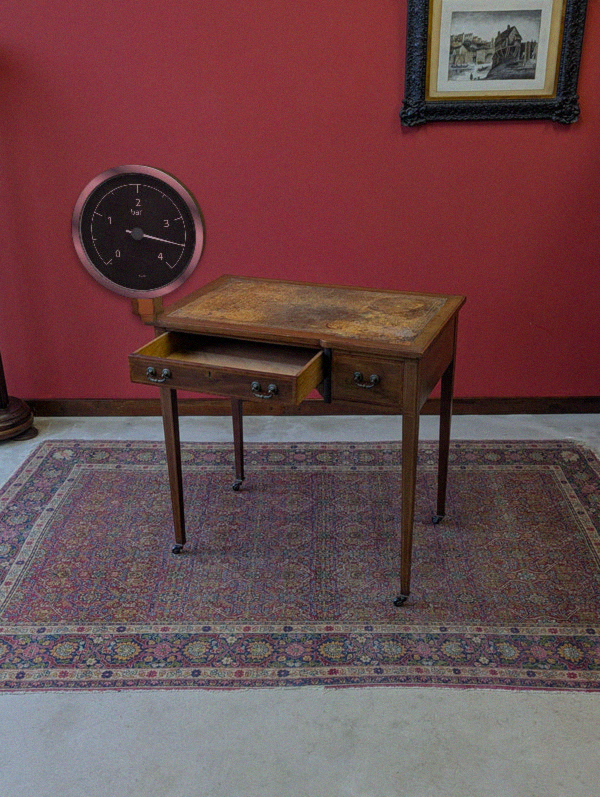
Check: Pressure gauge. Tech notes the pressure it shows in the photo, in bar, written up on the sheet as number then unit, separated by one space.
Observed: 3.5 bar
